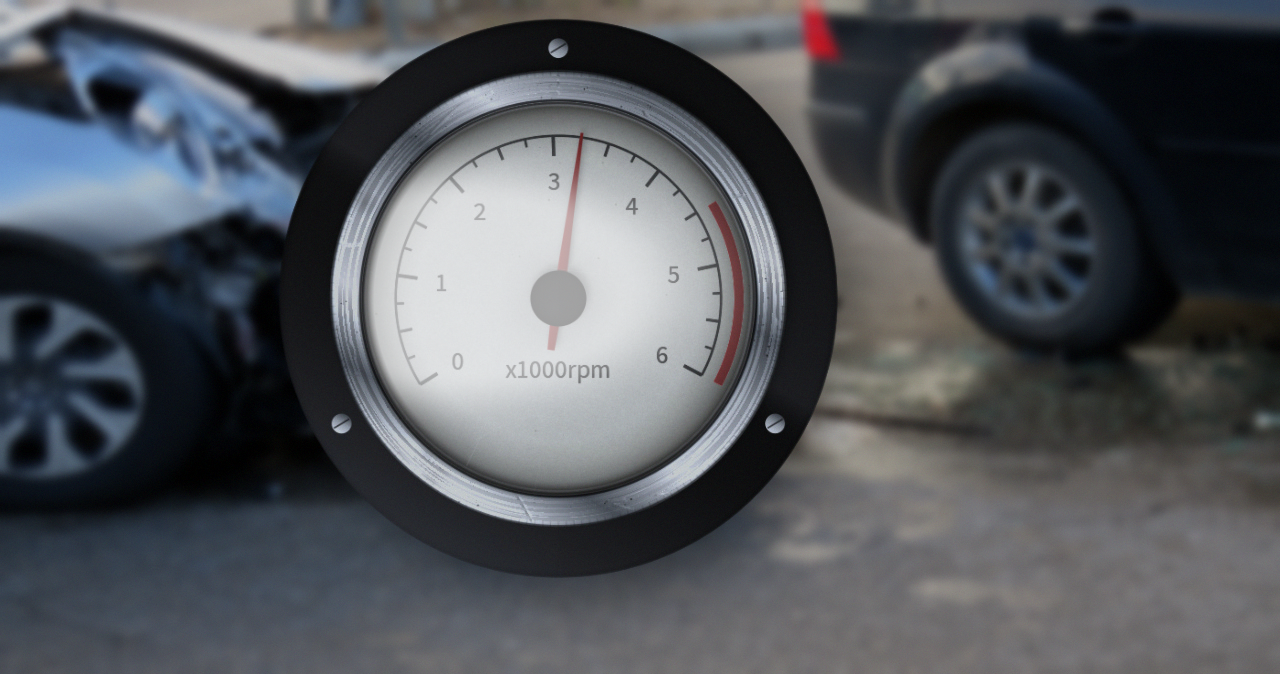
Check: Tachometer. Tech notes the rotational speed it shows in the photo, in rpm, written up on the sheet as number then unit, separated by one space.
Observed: 3250 rpm
